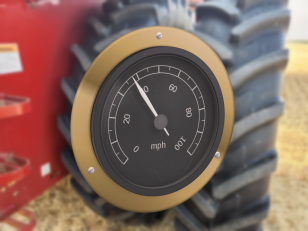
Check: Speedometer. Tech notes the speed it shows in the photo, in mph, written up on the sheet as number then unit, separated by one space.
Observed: 37.5 mph
